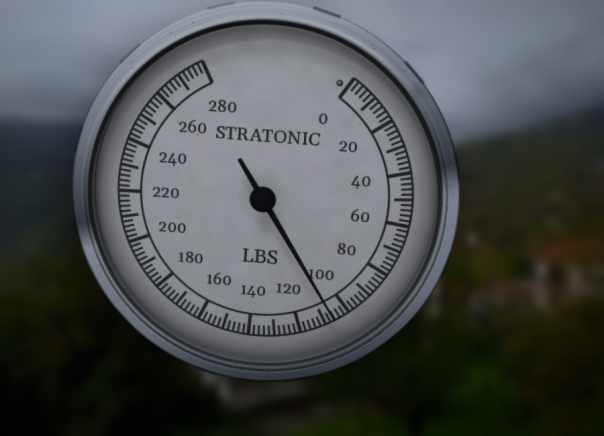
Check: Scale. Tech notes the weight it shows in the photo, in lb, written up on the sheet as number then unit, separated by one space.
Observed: 106 lb
